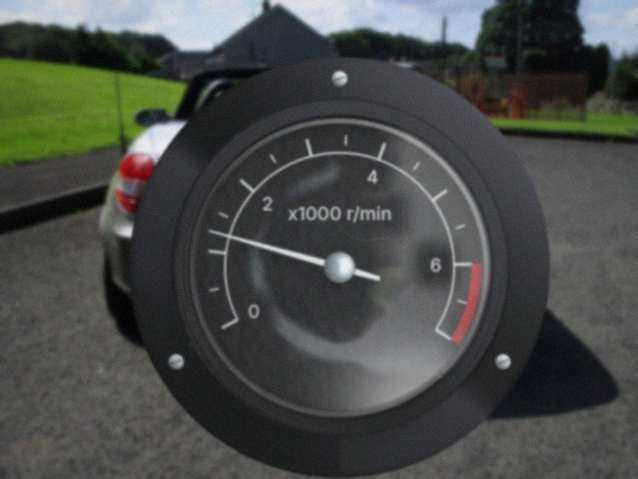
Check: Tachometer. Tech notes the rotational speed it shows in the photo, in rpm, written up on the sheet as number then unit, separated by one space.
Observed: 1250 rpm
